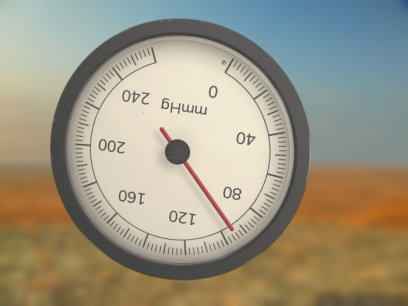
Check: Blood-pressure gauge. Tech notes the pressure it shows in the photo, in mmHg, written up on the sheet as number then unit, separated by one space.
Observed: 94 mmHg
